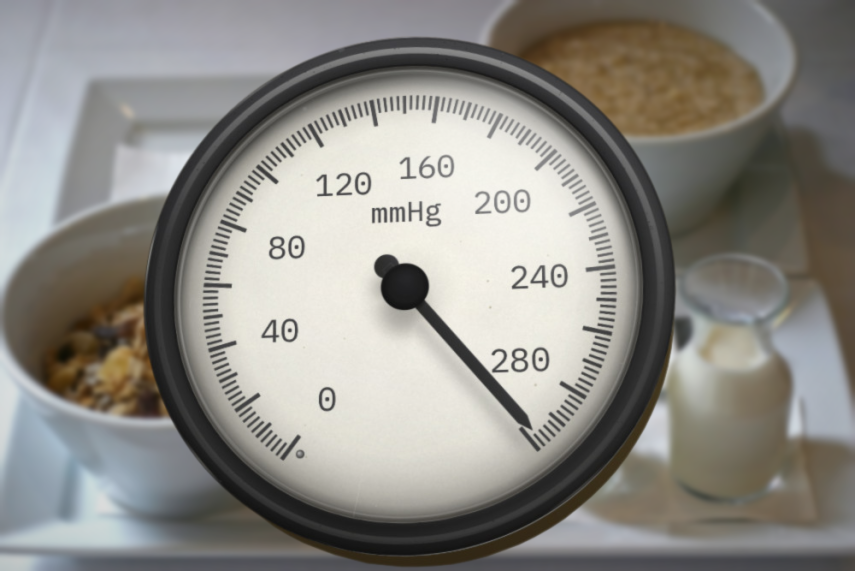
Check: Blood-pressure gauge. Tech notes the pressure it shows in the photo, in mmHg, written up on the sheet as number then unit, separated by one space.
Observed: 298 mmHg
